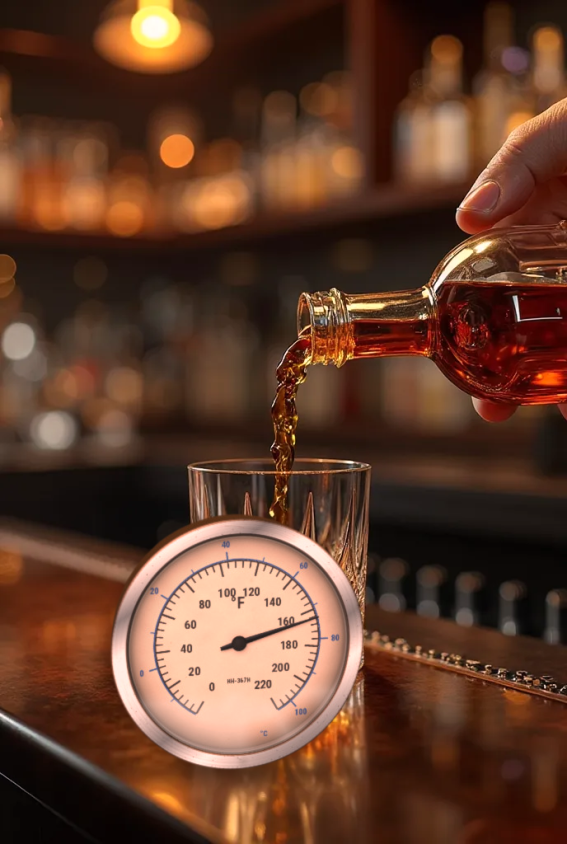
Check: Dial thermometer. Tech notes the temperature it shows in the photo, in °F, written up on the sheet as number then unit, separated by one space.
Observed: 164 °F
